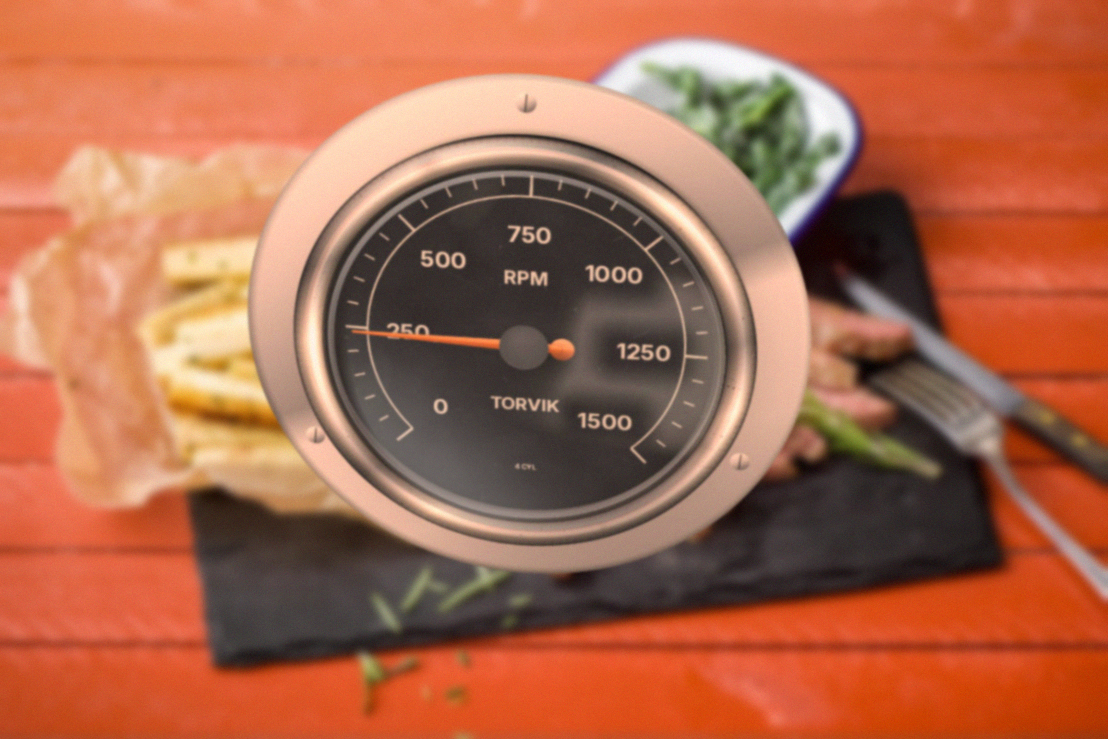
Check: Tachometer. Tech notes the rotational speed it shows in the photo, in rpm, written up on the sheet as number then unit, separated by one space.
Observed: 250 rpm
